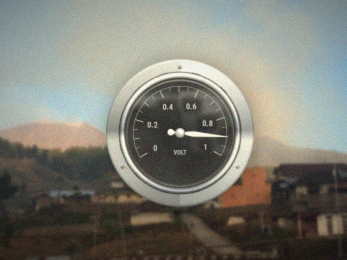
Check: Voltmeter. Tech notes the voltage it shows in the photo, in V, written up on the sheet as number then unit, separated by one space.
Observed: 0.9 V
